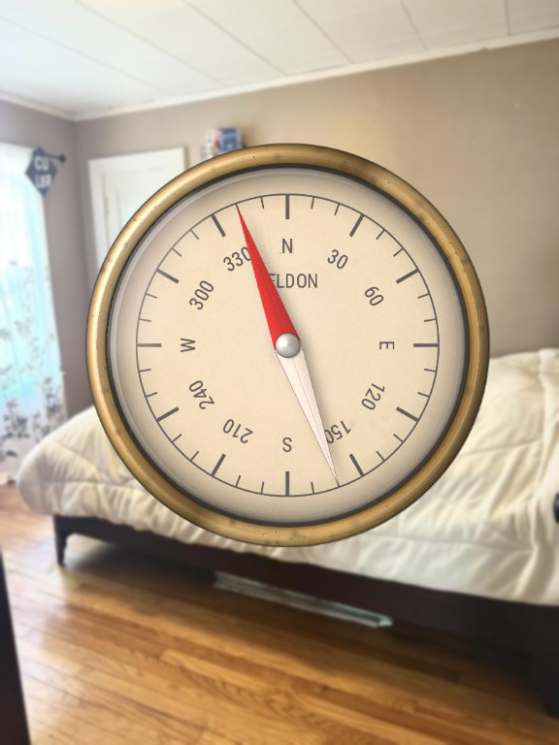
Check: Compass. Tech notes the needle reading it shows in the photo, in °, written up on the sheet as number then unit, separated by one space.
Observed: 340 °
